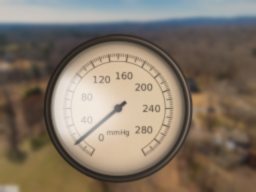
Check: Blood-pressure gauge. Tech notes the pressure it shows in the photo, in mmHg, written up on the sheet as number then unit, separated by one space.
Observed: 20 mmHg
